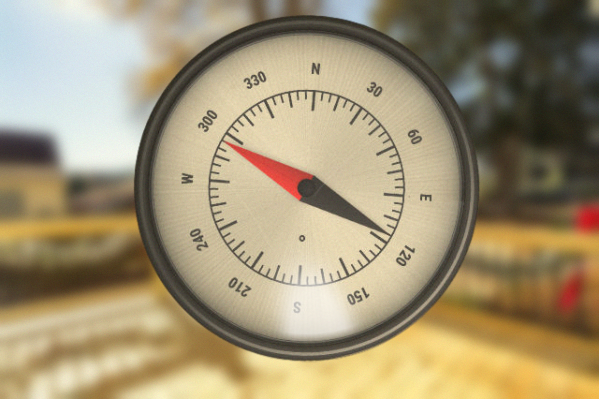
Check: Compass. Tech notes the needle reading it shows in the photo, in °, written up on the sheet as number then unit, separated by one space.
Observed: 295 °
